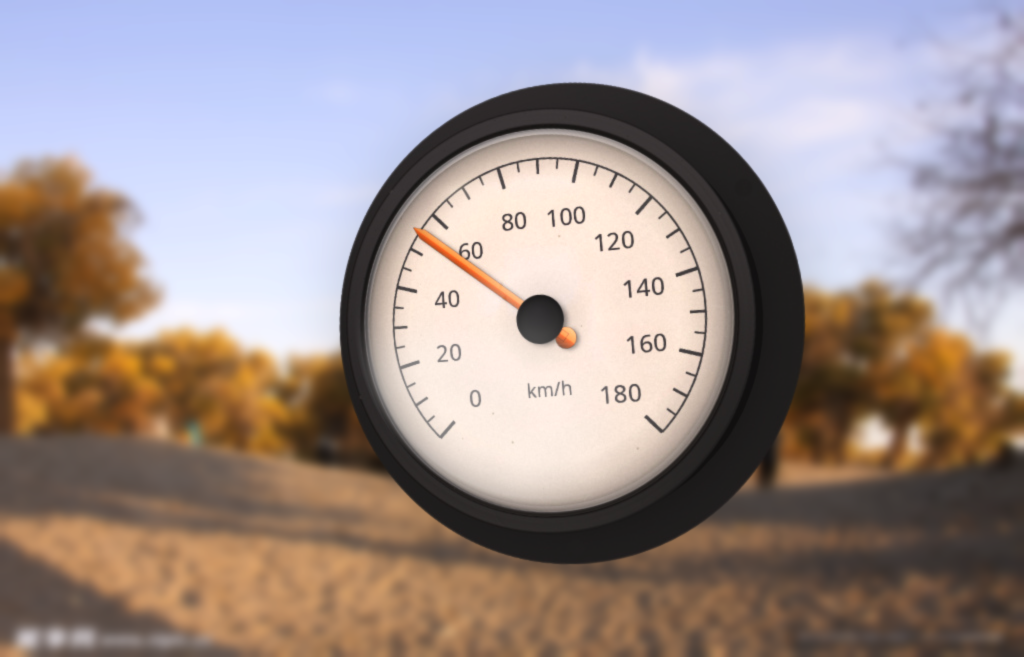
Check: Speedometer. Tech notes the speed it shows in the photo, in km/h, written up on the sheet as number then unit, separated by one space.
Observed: 55 km/h
